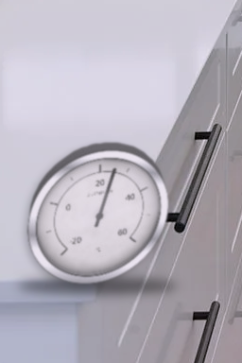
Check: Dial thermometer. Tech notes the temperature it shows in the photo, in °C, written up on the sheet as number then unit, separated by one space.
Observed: 25 °C
